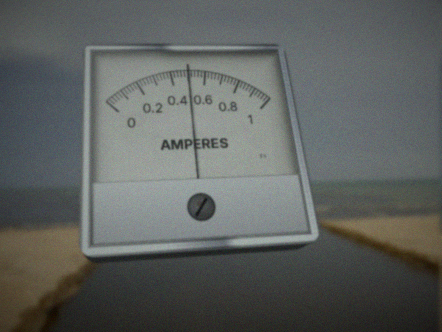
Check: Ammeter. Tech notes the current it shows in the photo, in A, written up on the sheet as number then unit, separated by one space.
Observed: 0.5 A
